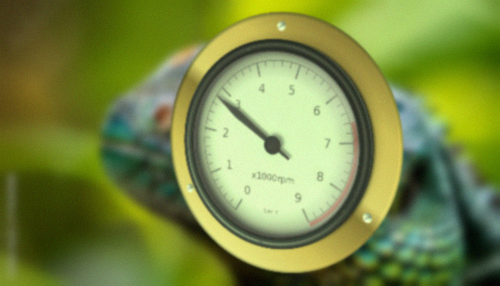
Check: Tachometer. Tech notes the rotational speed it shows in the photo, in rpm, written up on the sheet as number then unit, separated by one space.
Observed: 2800 rpm
